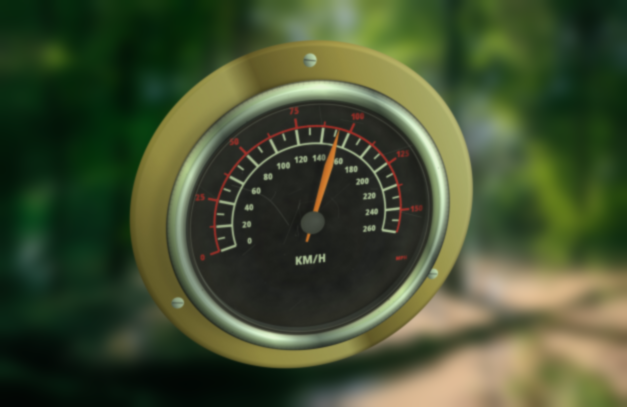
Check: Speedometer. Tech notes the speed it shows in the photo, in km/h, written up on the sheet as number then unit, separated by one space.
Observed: 150 km/h
